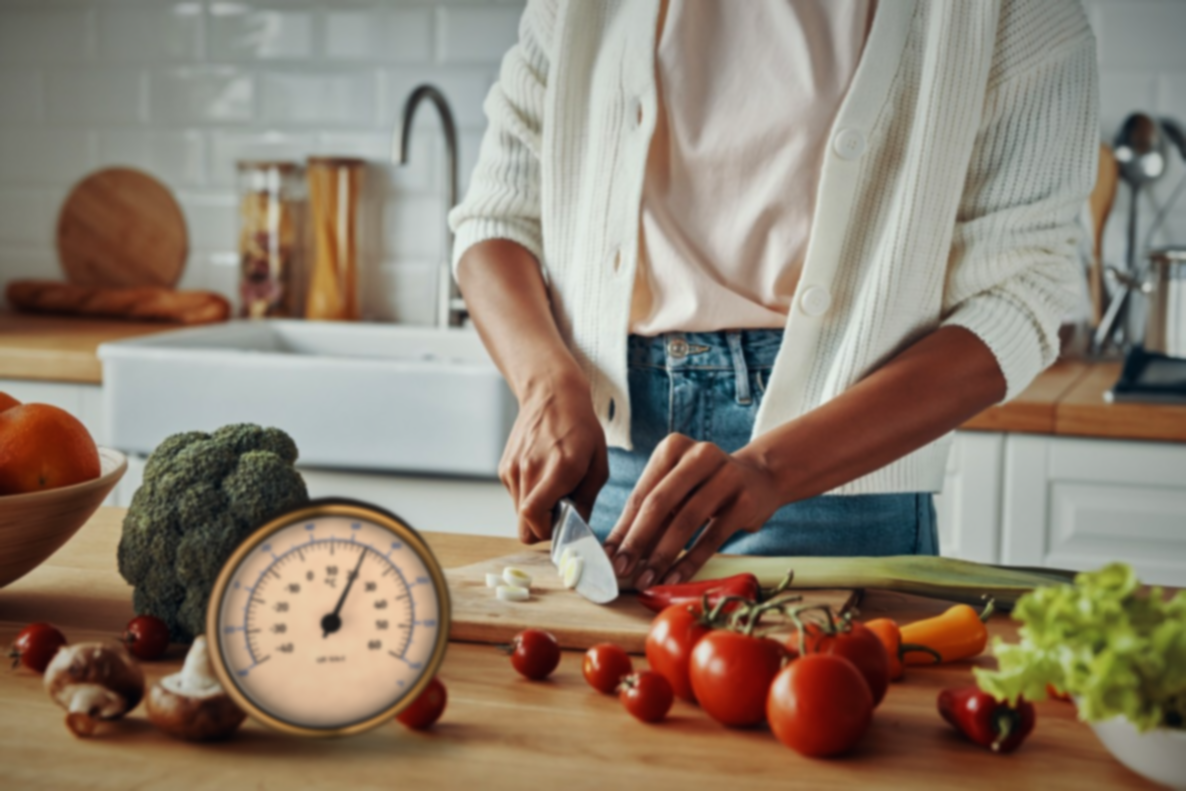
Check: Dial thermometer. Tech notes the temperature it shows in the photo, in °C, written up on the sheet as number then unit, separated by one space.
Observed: 20 °C
